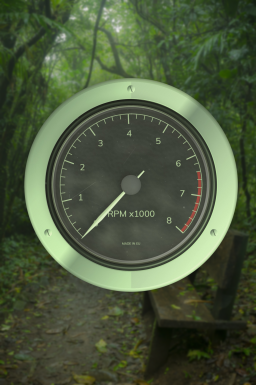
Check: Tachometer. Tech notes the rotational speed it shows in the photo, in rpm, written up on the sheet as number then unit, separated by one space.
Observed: 0 rpm
